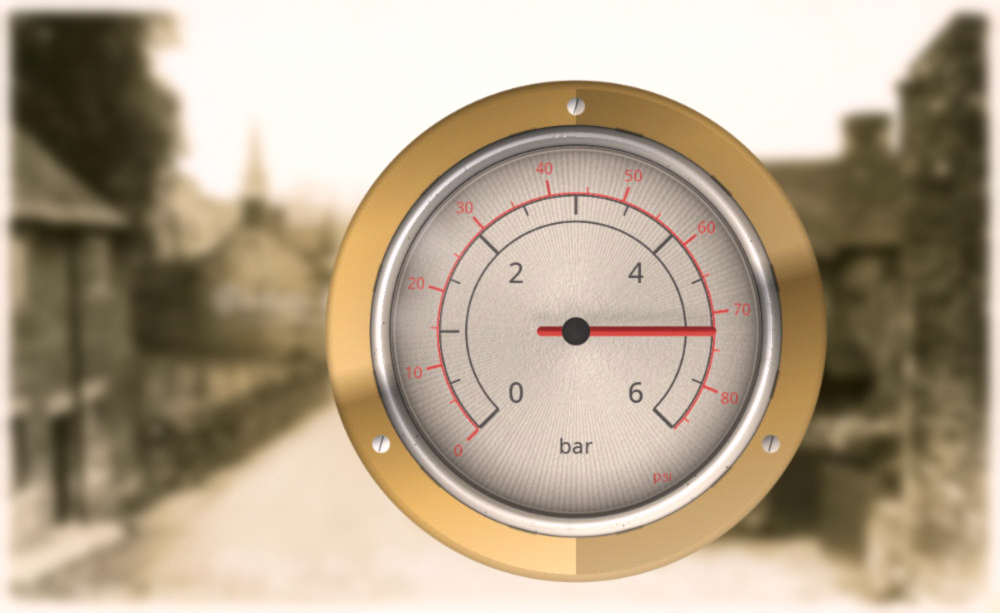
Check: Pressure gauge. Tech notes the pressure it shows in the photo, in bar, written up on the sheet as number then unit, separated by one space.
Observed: 5 bar
